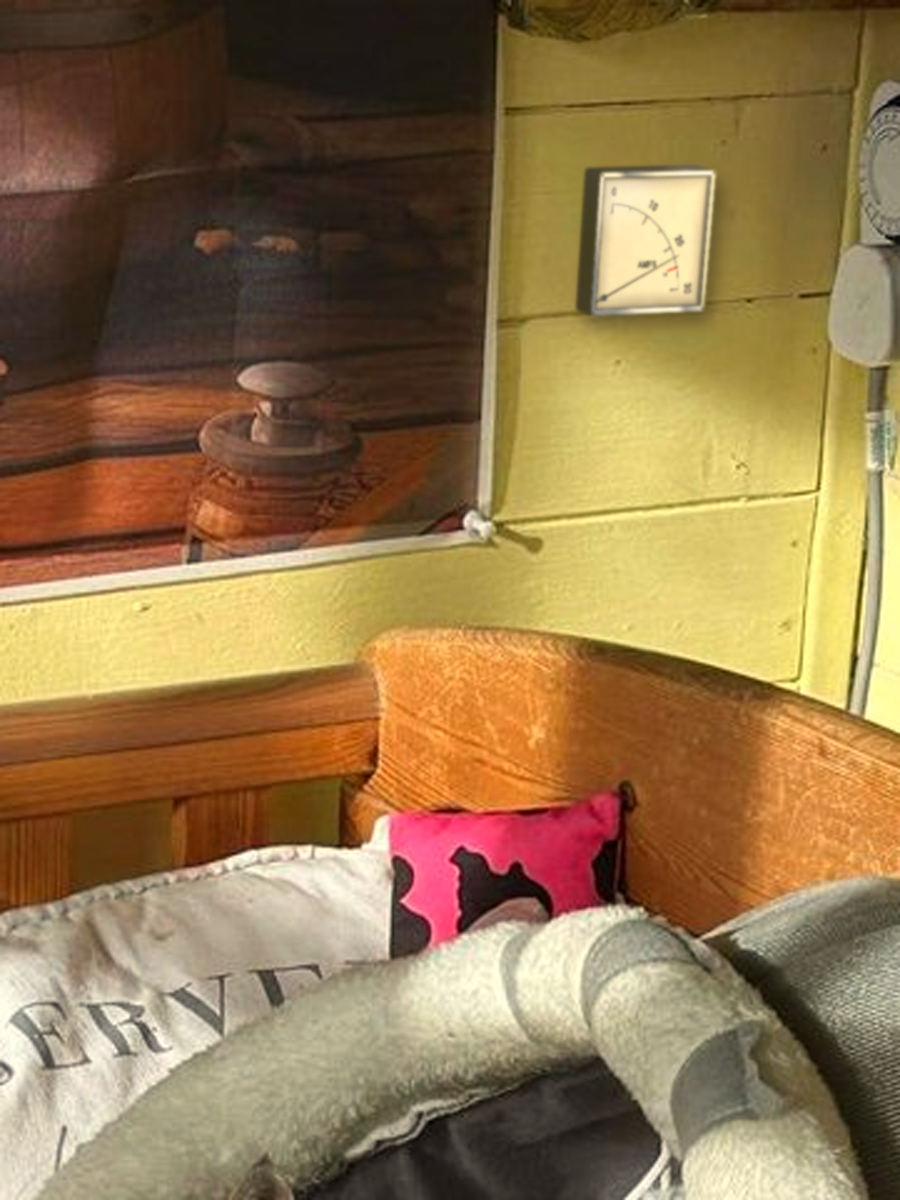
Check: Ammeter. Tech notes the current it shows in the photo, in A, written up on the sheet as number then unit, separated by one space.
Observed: 22.5 A
